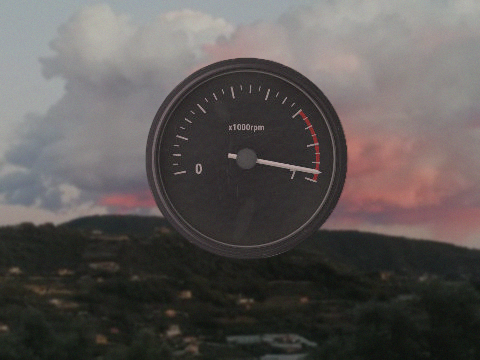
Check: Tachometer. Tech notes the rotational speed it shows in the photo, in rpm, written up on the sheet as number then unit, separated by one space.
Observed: 6750 rpm
